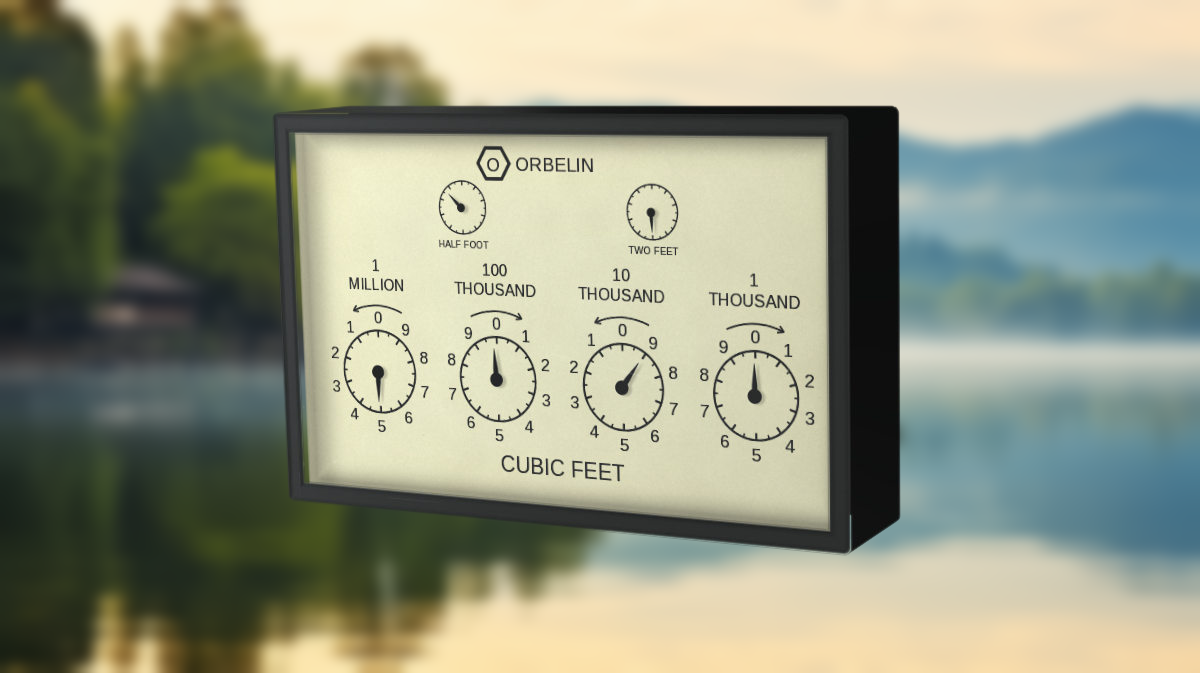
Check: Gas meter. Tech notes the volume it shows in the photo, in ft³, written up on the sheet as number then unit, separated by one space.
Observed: 499000 ft³
